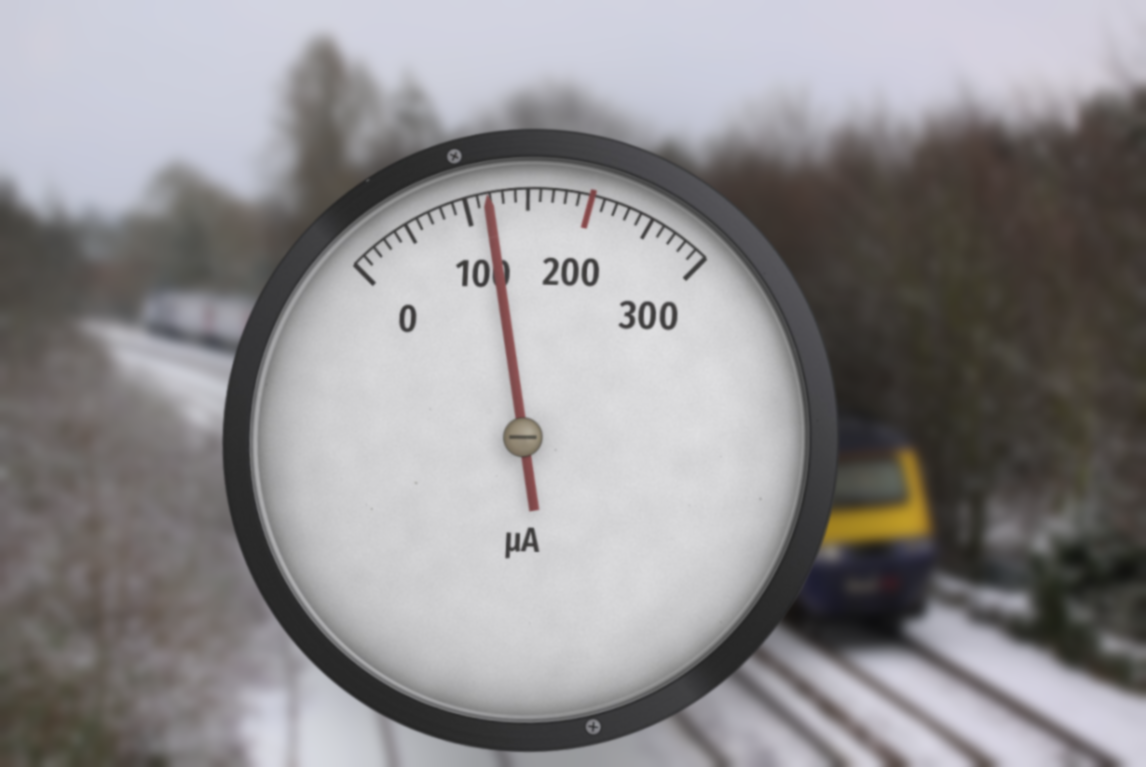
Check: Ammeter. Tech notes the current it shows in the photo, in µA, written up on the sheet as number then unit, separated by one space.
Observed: 120 µA
